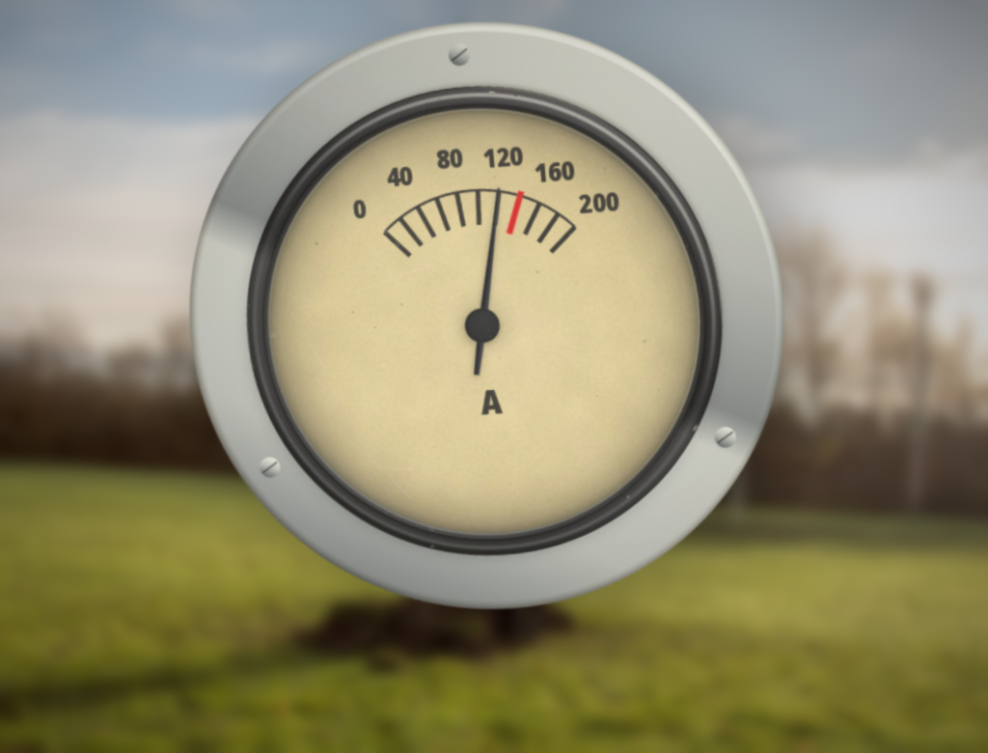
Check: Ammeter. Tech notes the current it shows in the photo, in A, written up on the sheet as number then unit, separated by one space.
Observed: 120 A
